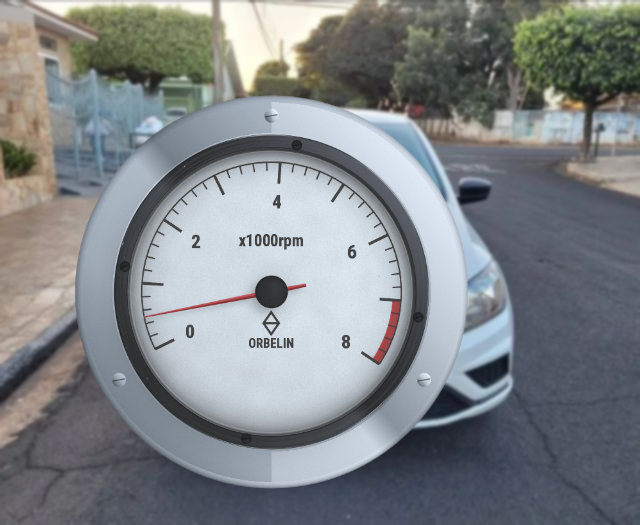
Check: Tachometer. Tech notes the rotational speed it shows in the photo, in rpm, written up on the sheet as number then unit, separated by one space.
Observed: 500 rpm
